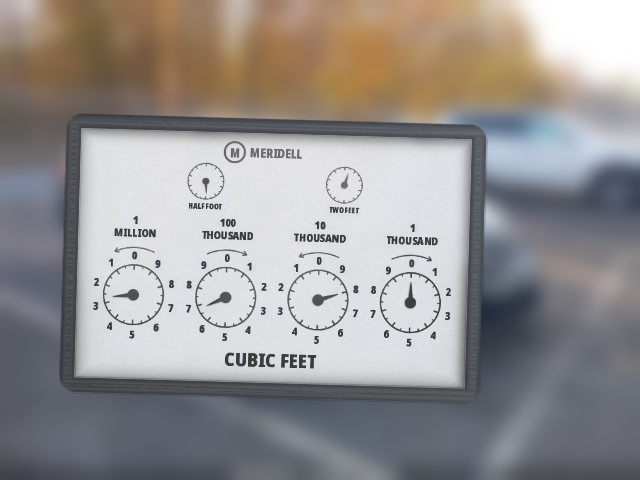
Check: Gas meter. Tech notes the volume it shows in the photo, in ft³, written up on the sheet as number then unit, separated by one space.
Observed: 268000 ft³
